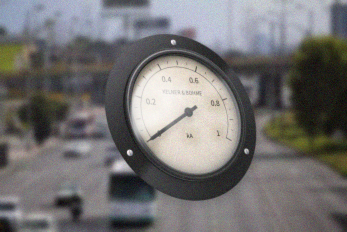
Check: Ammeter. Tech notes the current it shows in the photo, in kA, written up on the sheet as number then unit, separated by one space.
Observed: 0 kA
